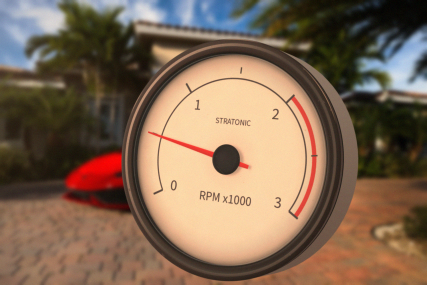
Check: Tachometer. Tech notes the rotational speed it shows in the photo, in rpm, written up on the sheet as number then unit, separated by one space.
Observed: 500 rpm
